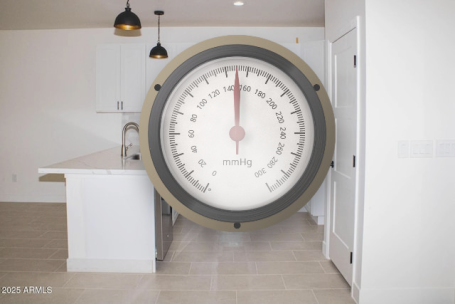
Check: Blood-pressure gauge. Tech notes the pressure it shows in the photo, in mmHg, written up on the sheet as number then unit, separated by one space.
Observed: 150 mmHg
